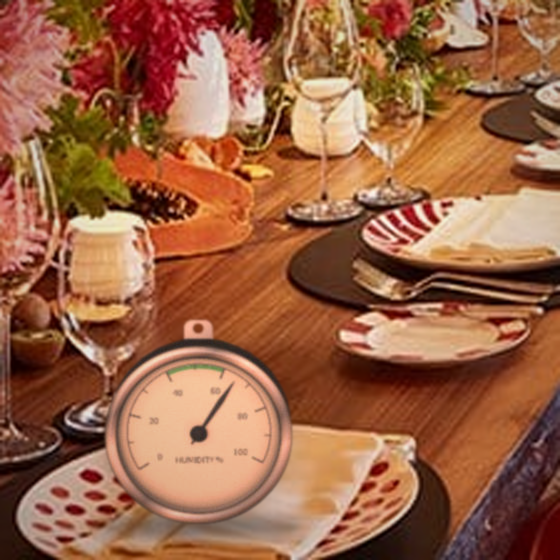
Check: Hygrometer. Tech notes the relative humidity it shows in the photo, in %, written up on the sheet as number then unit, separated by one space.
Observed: 65 %
